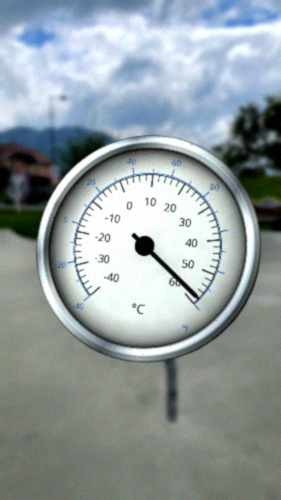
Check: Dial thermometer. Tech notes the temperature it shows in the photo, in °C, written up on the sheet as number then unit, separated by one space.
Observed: 58 °C
